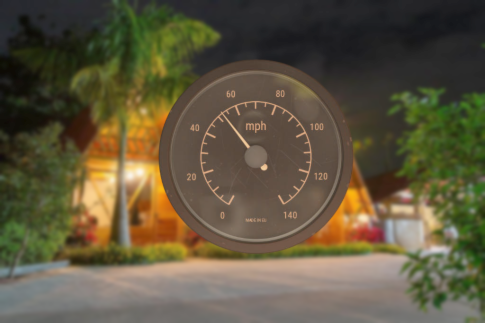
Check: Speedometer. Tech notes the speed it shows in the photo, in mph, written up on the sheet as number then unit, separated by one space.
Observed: 52.5 mph
